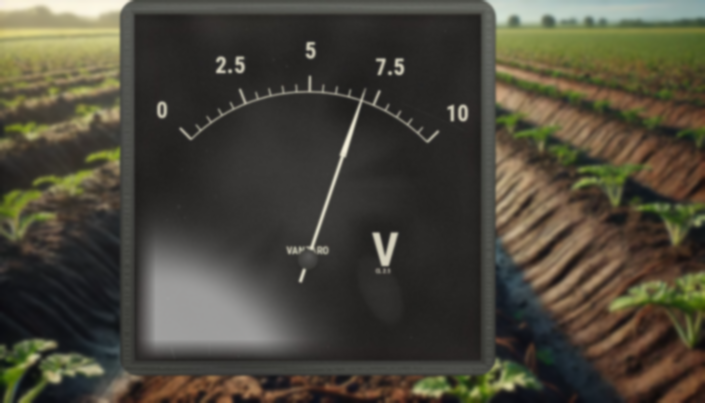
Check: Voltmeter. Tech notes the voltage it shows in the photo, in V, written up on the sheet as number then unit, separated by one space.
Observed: 7 V
